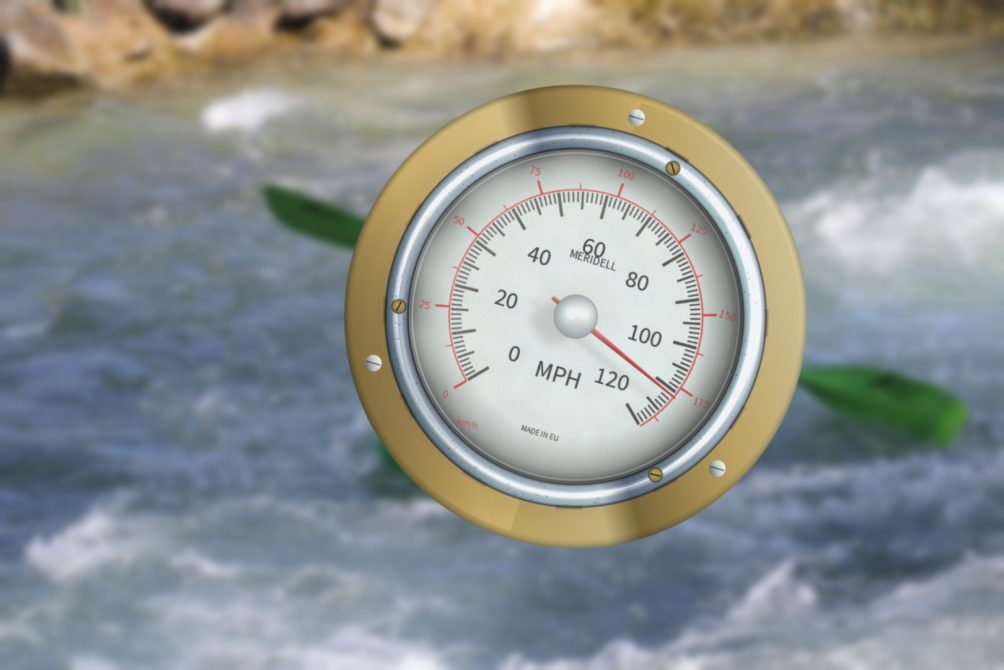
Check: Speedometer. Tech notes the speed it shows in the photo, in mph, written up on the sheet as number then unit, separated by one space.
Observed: 111 mph
